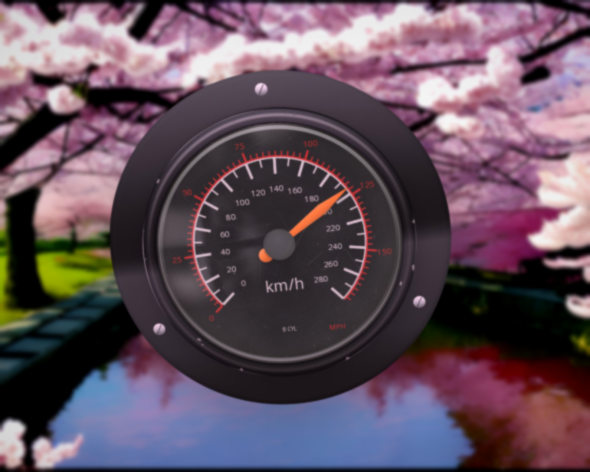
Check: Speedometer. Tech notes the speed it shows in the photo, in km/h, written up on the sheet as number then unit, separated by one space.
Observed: 195 km/h
